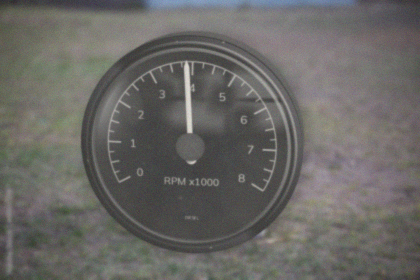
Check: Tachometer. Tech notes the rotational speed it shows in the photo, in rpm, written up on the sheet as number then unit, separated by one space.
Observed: 3875 rpm
